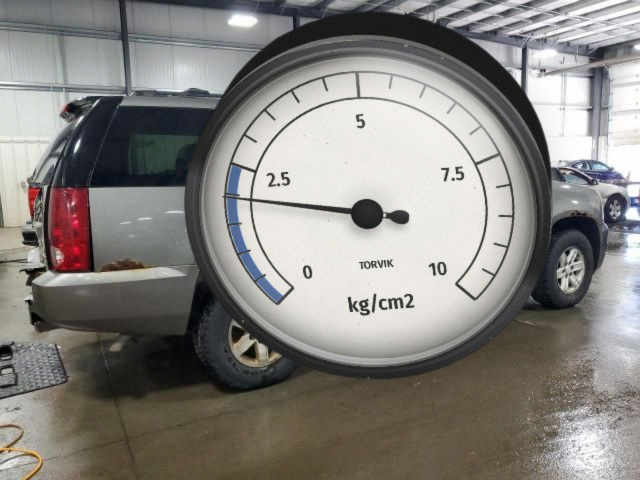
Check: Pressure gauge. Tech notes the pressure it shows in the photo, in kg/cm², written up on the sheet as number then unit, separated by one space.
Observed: 2 kg/cm²
